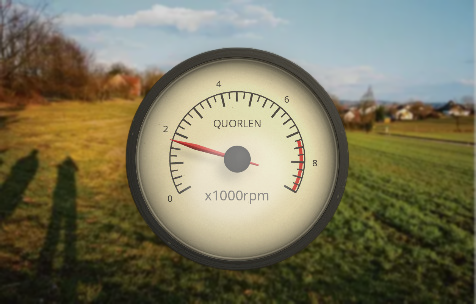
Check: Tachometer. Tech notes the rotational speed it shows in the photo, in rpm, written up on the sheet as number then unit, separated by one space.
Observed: 1750 rpm
